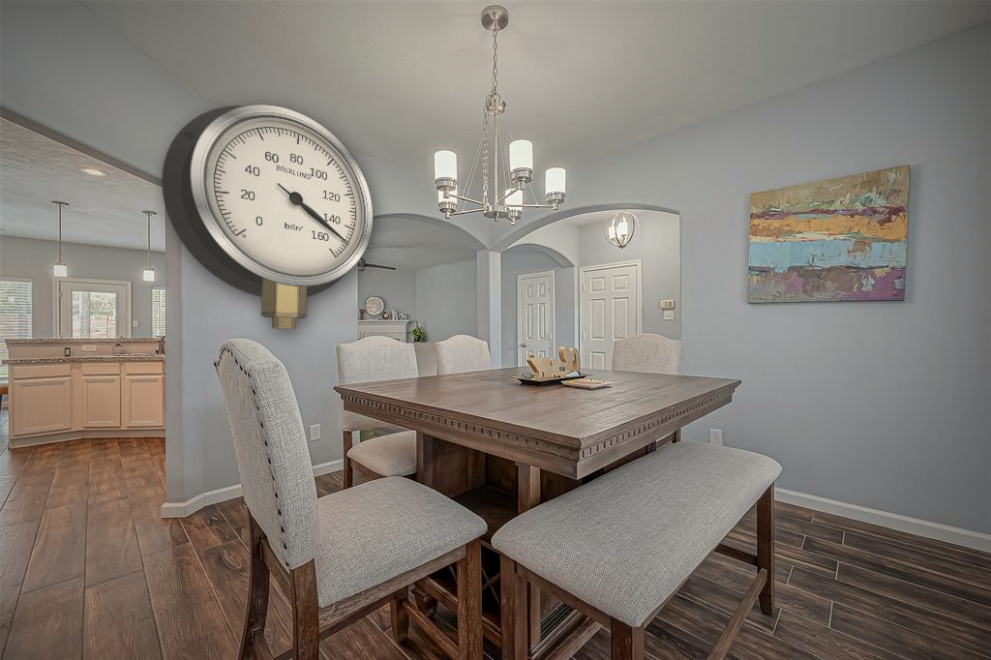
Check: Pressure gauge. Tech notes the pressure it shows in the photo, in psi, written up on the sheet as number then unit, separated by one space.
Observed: 150 psi
